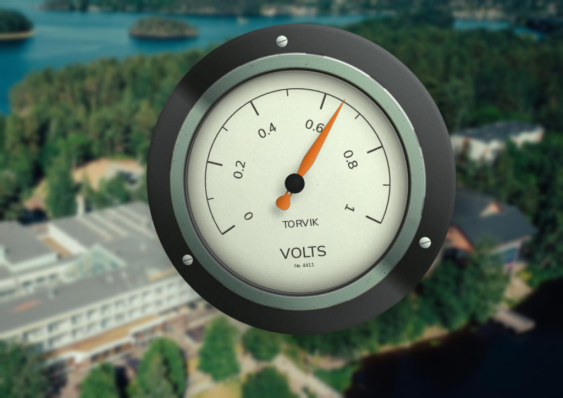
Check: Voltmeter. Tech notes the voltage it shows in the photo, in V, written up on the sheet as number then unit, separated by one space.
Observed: 0.65 V
